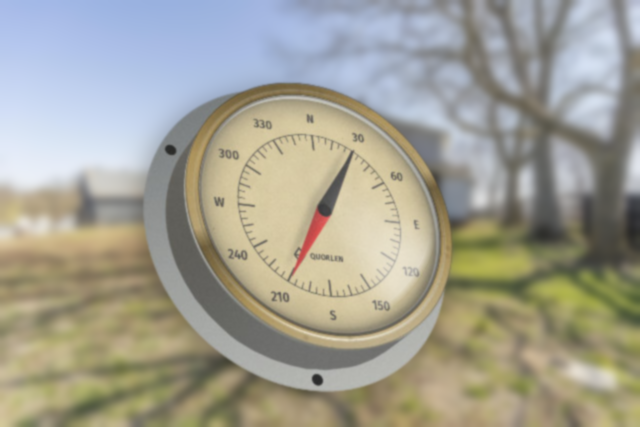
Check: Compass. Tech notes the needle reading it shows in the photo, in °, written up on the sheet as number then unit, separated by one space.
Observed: 210 °
